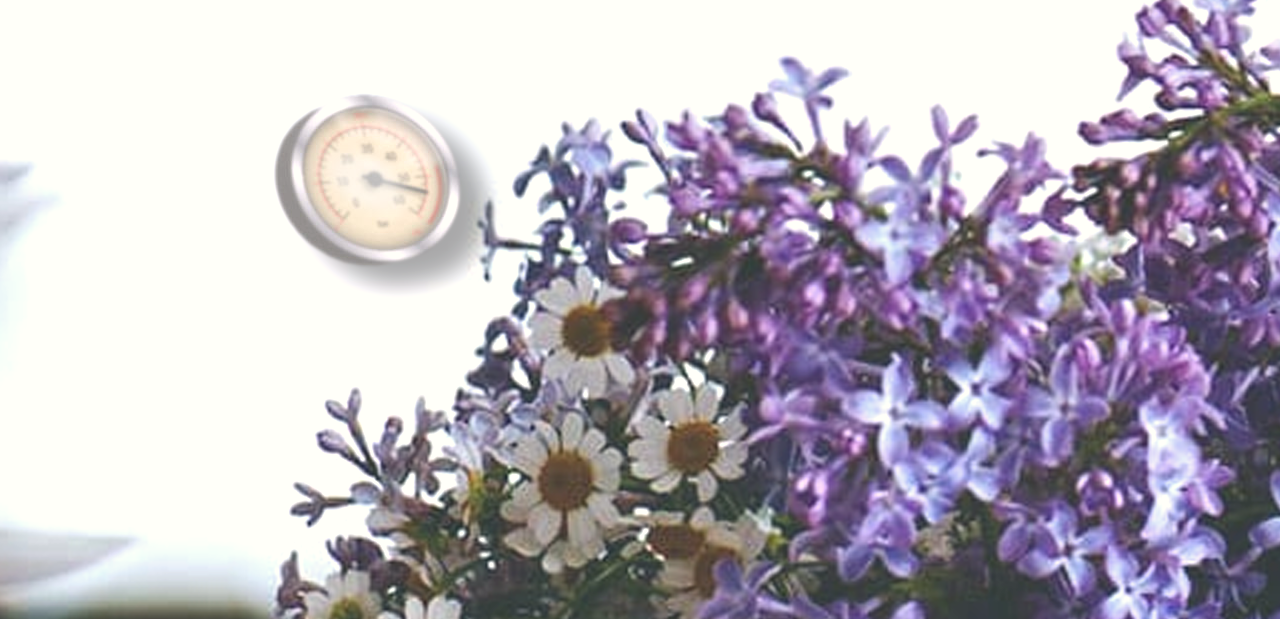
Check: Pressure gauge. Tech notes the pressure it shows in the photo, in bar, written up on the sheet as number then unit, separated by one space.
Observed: 54 bar
